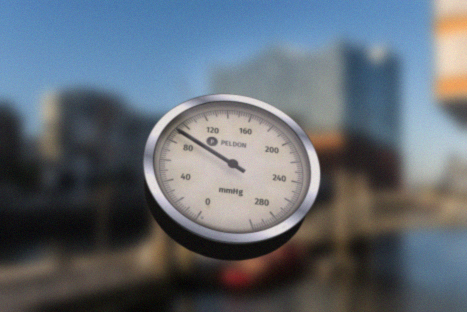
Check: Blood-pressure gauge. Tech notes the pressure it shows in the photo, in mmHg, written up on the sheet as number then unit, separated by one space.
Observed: 90 mmHg
